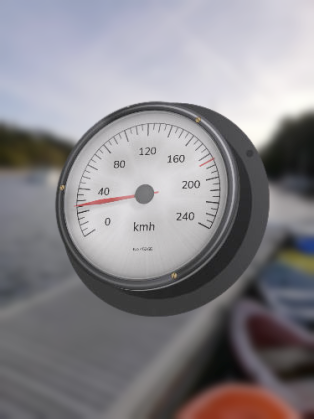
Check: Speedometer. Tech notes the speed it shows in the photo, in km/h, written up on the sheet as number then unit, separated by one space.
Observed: 25 km/h
